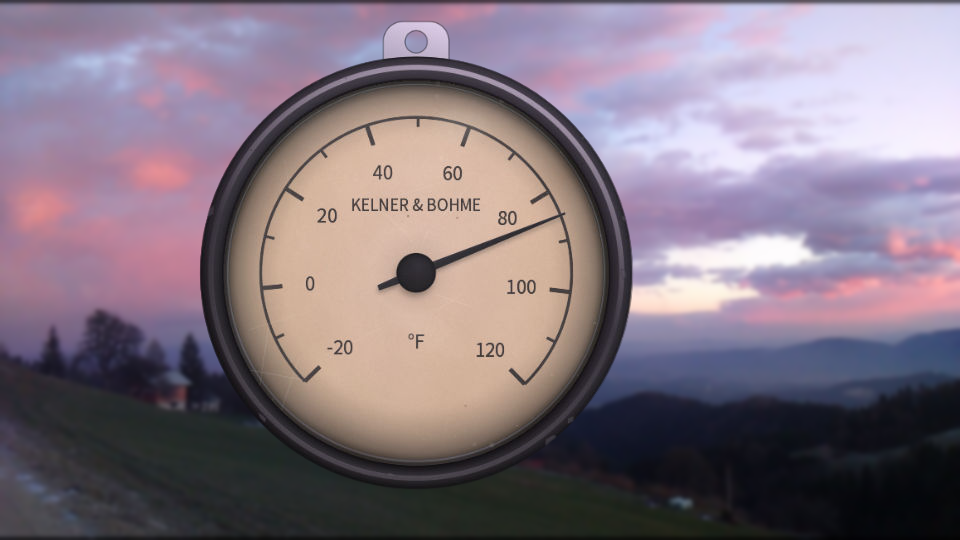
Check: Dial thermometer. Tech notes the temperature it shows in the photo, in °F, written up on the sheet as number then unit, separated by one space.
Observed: 85 °F
